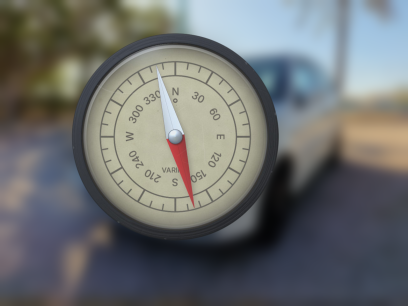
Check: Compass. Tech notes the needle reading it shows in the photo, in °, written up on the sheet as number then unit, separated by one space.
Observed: 165 °
